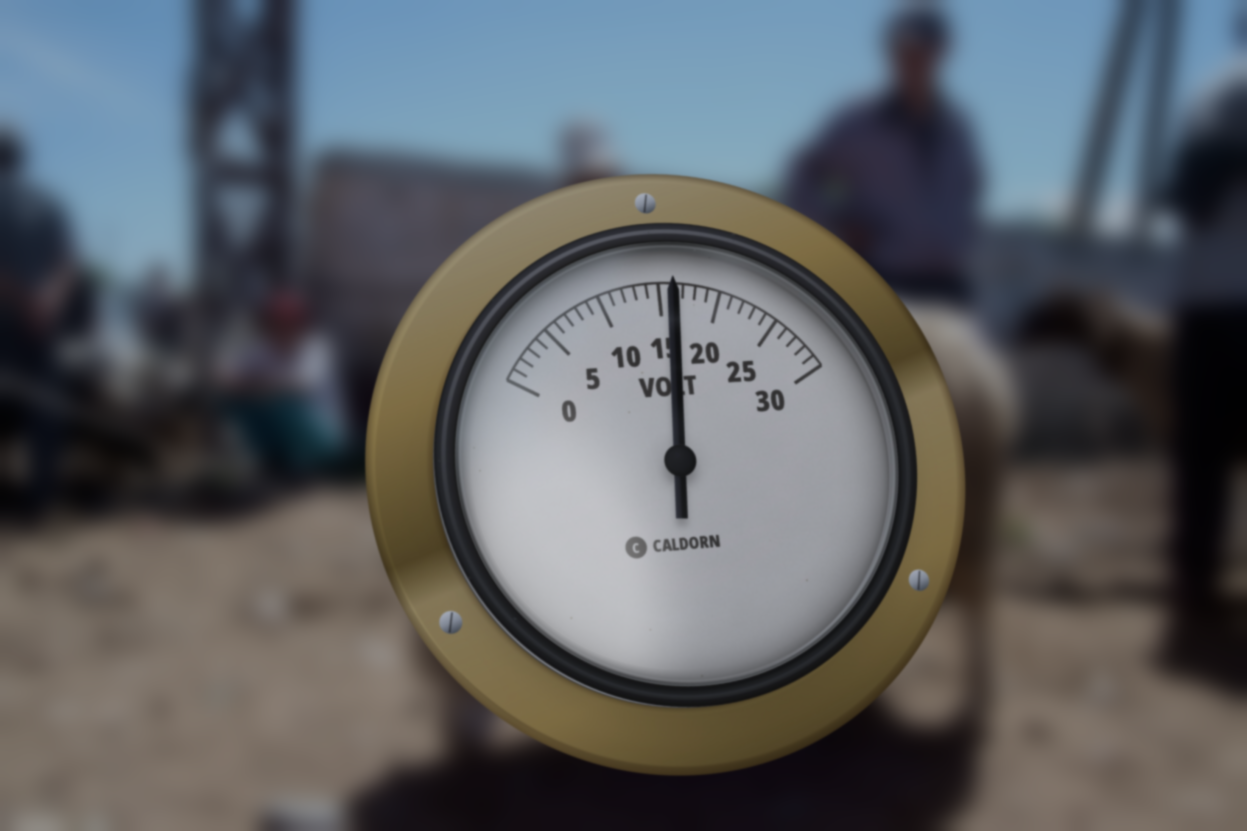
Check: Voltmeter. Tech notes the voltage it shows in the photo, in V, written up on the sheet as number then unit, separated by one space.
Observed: 16 V
